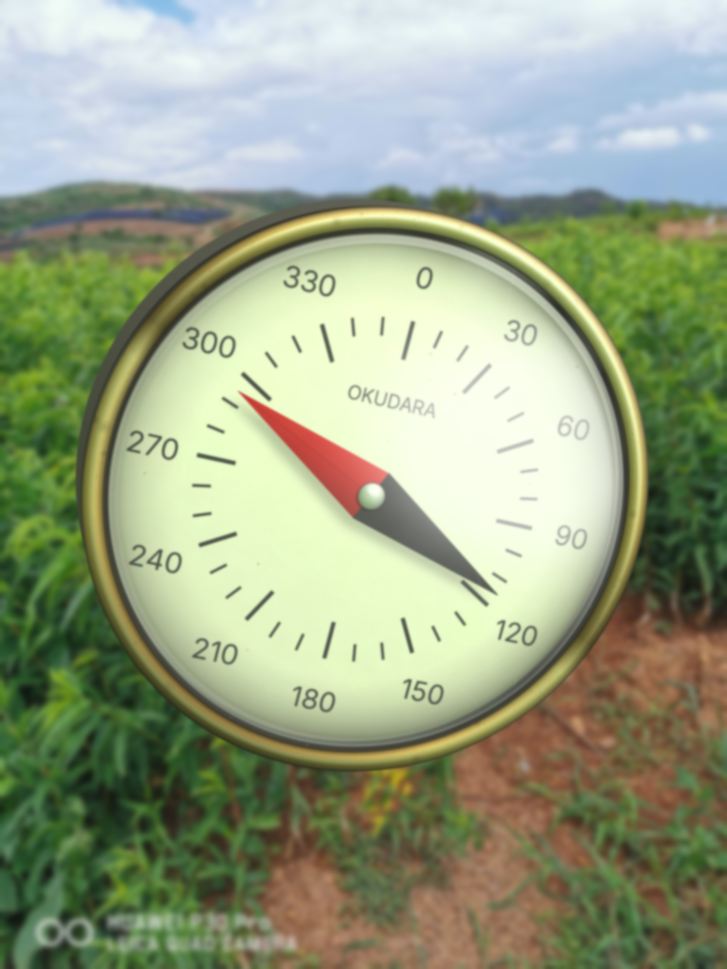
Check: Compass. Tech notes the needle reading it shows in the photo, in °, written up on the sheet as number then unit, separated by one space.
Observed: 295 °
